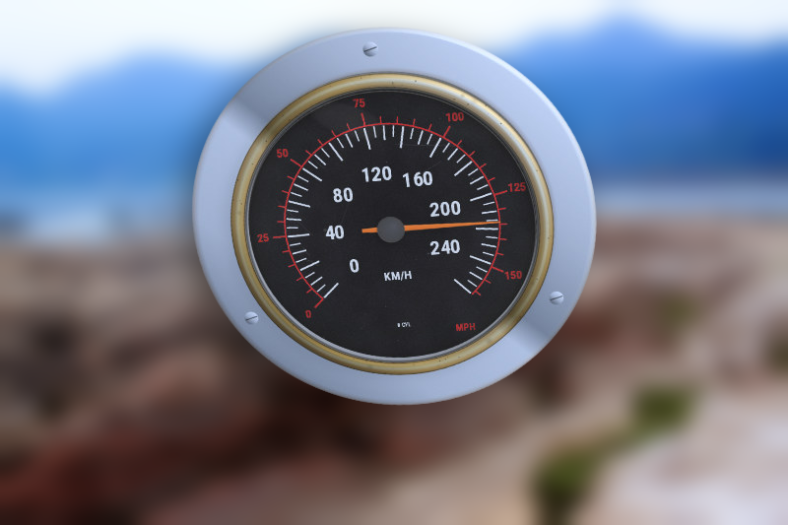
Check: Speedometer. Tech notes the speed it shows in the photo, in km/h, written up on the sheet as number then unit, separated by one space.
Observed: 215 km/h
